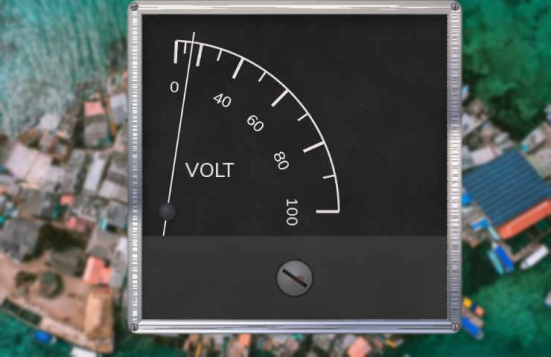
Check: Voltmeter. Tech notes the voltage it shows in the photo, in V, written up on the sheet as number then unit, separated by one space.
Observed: 15 V
